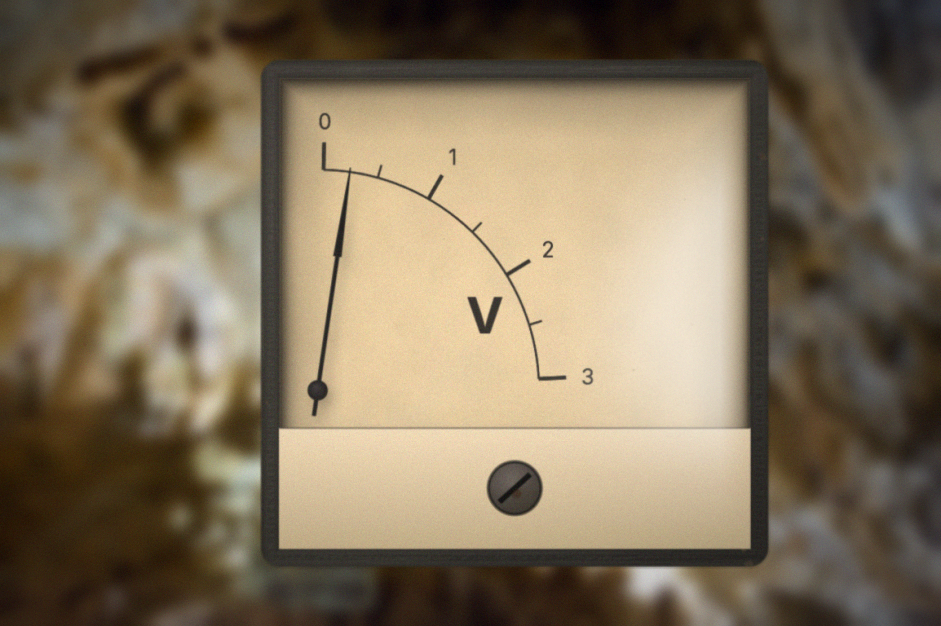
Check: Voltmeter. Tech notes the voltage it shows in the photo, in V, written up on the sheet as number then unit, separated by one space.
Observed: 0.25 V
